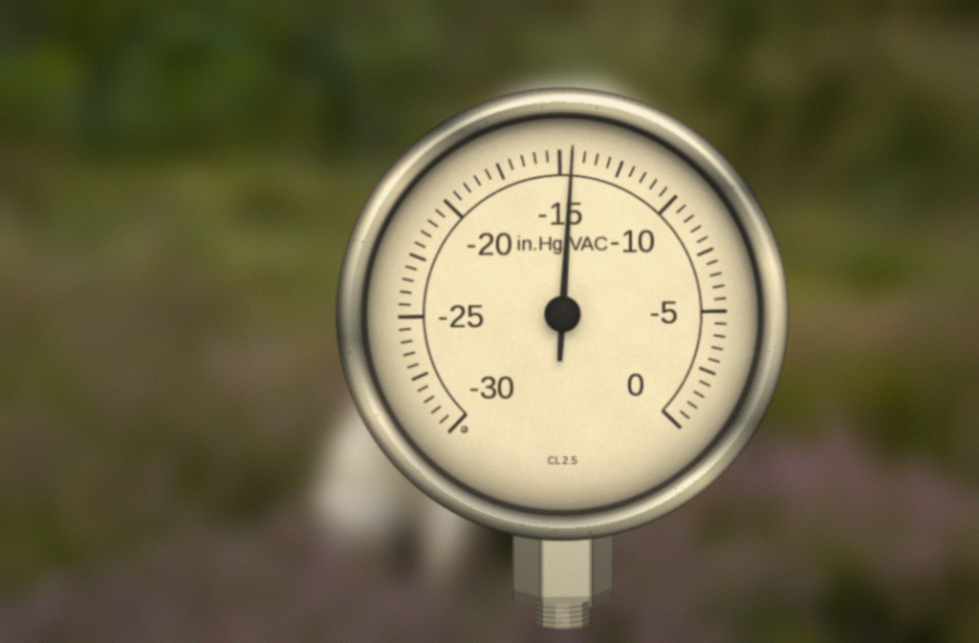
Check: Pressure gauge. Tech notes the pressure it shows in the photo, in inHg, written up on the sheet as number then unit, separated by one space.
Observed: -14.5 inHg
